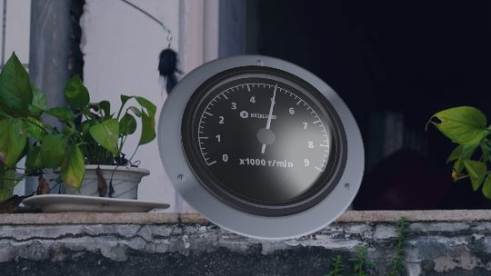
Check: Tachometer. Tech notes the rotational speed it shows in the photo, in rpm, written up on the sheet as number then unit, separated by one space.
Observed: 5000 rpm
